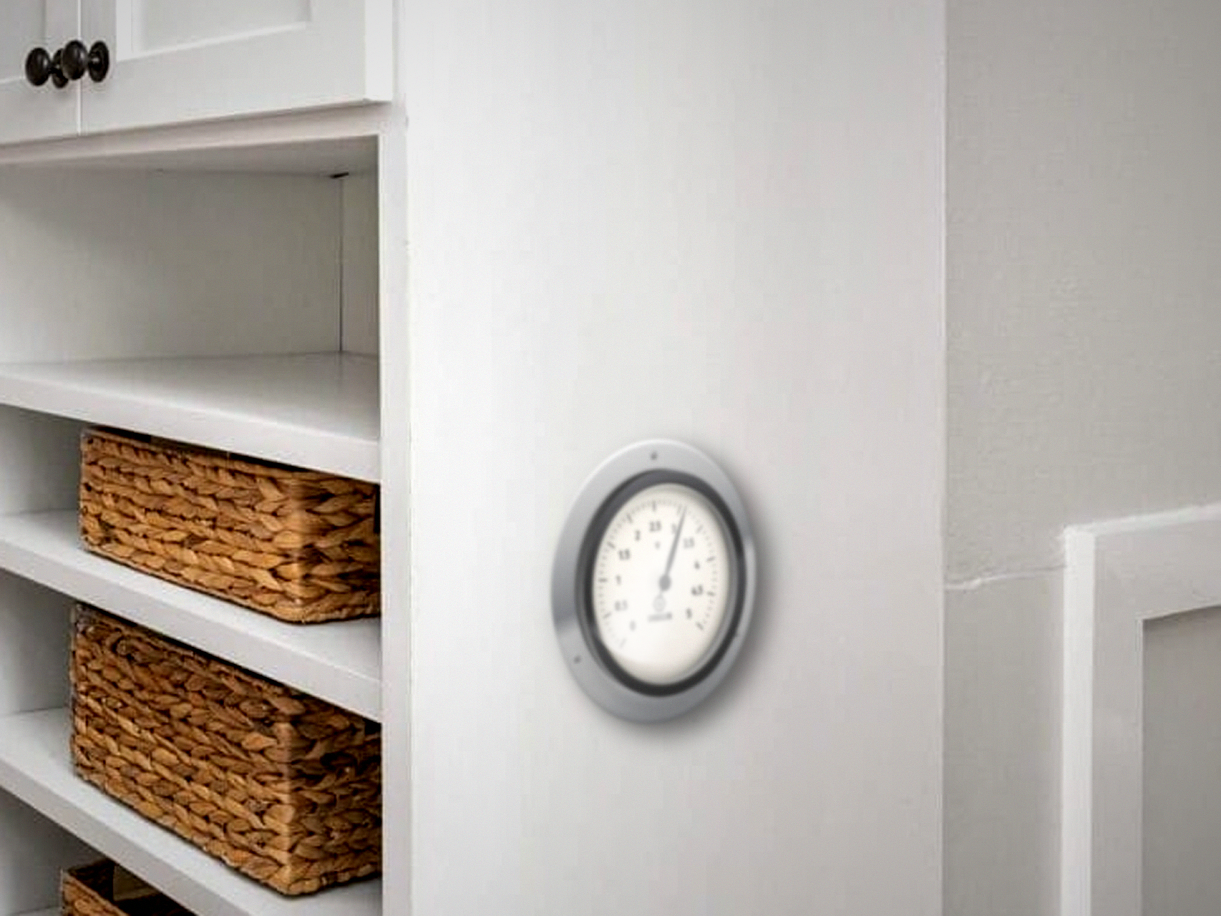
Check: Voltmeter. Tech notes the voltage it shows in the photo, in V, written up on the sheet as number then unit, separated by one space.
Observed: 3 V
